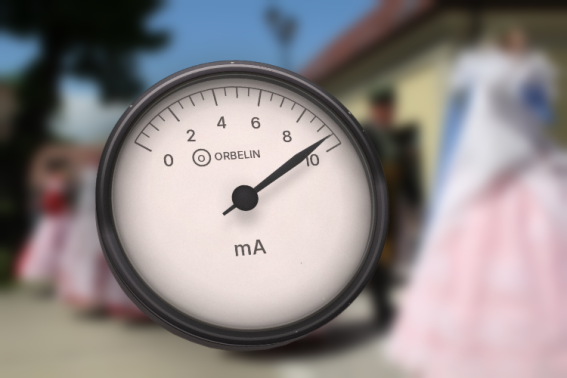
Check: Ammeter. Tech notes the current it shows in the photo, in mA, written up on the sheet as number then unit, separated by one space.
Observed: 9.5 mA
